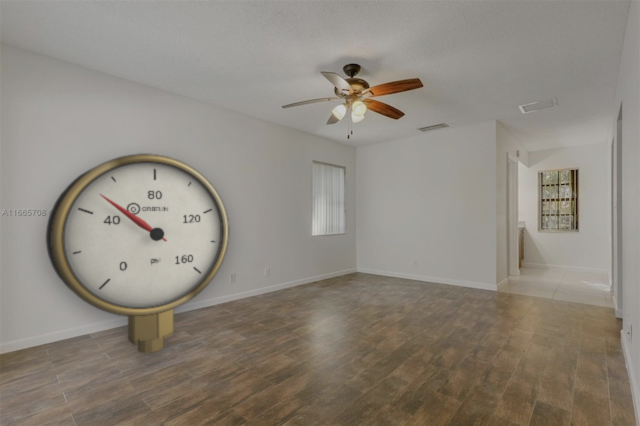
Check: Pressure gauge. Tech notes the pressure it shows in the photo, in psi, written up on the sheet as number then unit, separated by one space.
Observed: 50 psi
